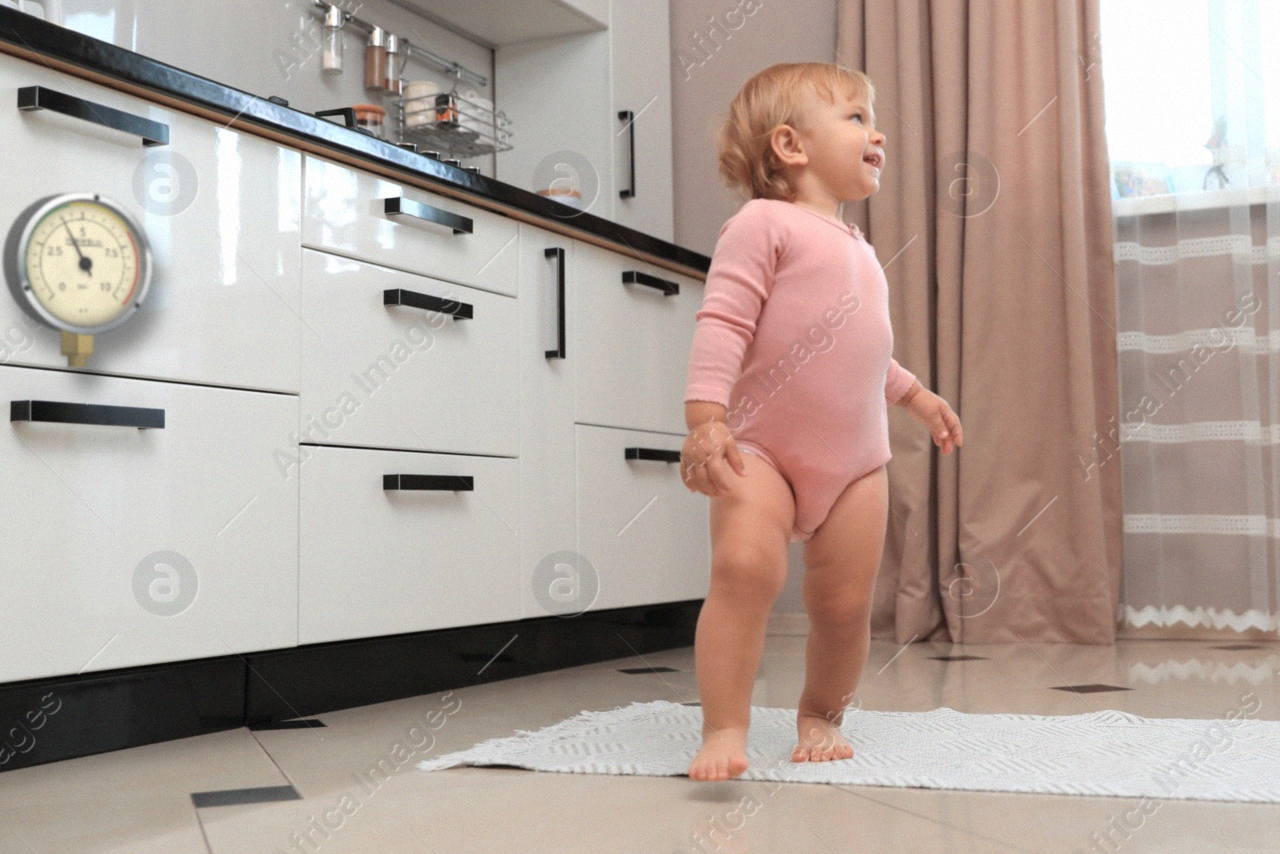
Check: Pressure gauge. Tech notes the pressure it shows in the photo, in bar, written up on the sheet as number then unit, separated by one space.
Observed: 4 bar
